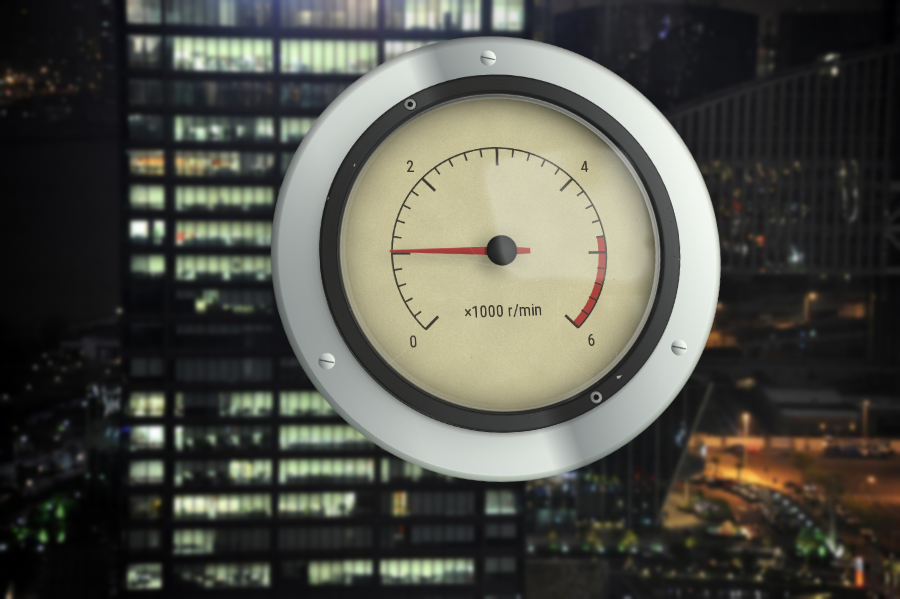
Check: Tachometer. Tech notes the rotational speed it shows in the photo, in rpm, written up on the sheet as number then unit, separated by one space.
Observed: 1000 rpm
